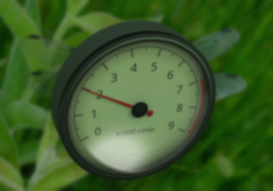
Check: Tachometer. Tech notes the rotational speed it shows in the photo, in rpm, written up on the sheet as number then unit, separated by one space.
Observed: 2000 rpm
